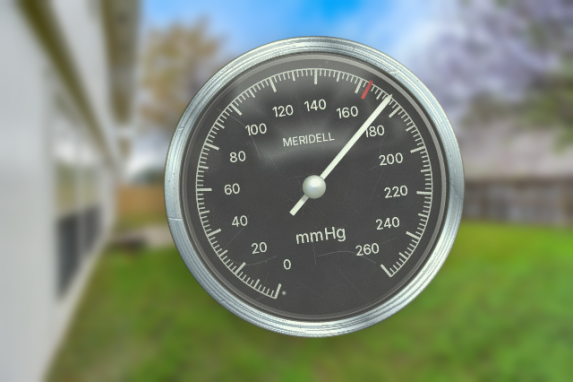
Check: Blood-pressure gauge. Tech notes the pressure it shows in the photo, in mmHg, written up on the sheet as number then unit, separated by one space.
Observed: 174 mmHg
